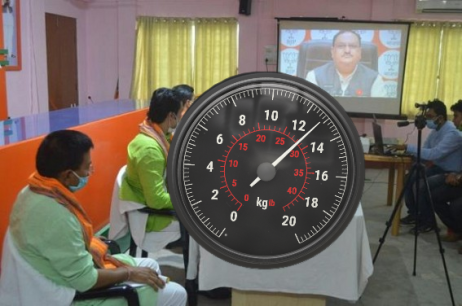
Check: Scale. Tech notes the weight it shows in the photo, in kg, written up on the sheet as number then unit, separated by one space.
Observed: 12.8 kg
